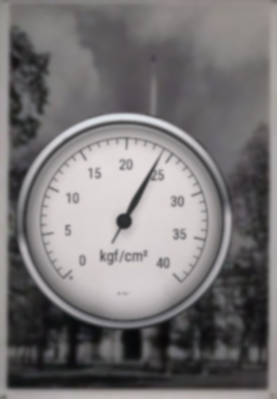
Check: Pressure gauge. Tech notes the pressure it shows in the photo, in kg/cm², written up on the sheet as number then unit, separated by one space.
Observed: 24 kg/cm²
